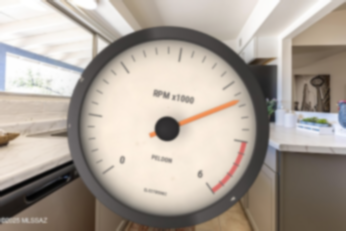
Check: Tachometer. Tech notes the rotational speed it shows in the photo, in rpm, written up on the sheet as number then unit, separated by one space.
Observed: 4300 rpm
